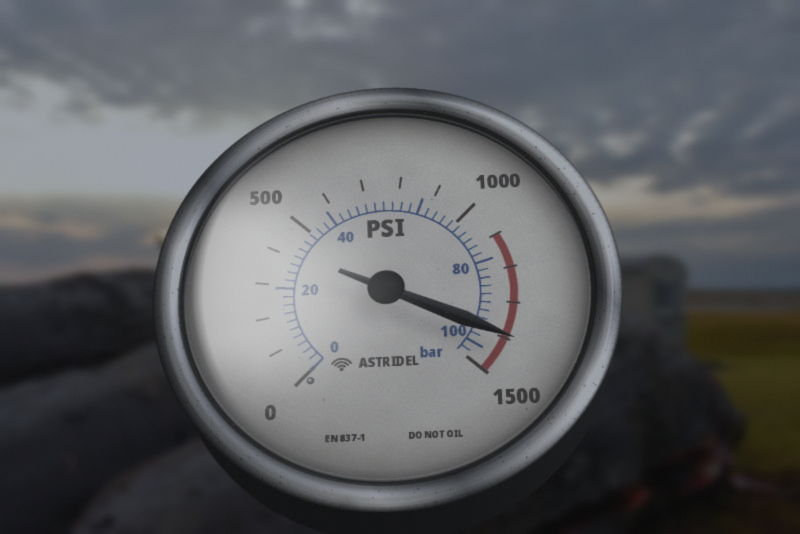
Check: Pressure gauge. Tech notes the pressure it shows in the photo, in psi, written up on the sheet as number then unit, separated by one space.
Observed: 1400 psi
